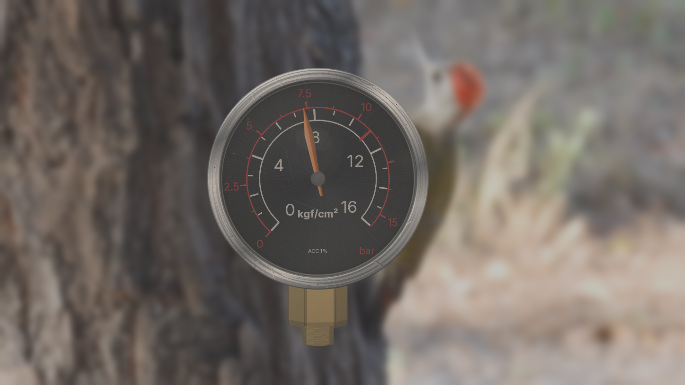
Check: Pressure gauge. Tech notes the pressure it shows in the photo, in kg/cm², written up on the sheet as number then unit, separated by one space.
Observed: 7.5 kg/cm²
